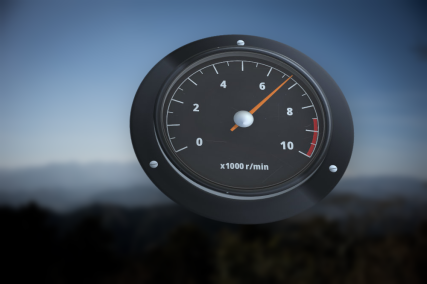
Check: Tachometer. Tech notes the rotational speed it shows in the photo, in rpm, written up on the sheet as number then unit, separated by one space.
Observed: 6750 rpm
